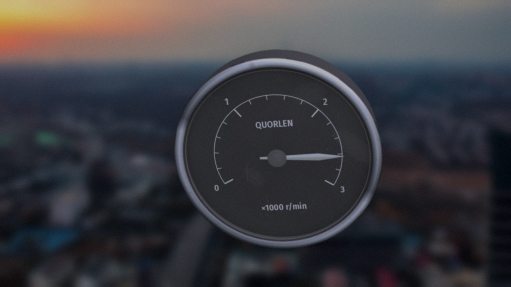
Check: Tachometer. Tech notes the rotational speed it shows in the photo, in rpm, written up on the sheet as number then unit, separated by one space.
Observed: 2600 rpm
